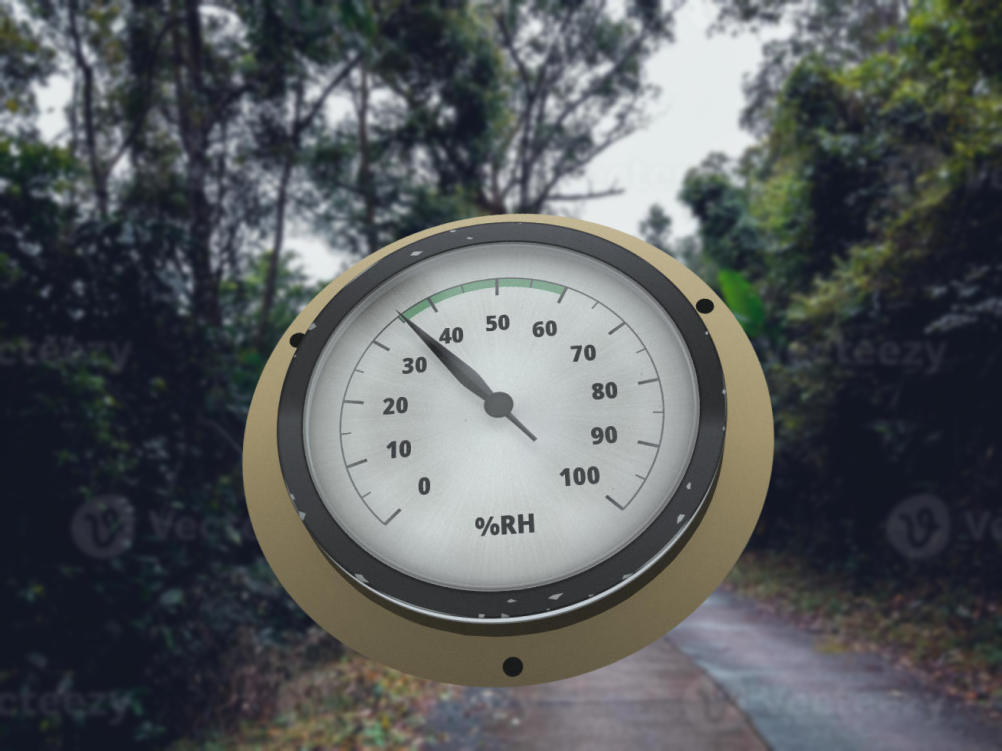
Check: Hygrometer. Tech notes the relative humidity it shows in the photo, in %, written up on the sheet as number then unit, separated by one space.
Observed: 35 %
